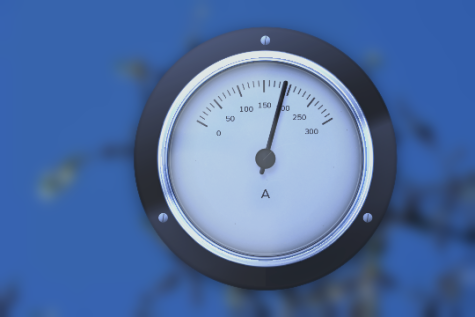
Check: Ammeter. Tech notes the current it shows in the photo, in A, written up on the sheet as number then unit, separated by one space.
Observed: 190 A
